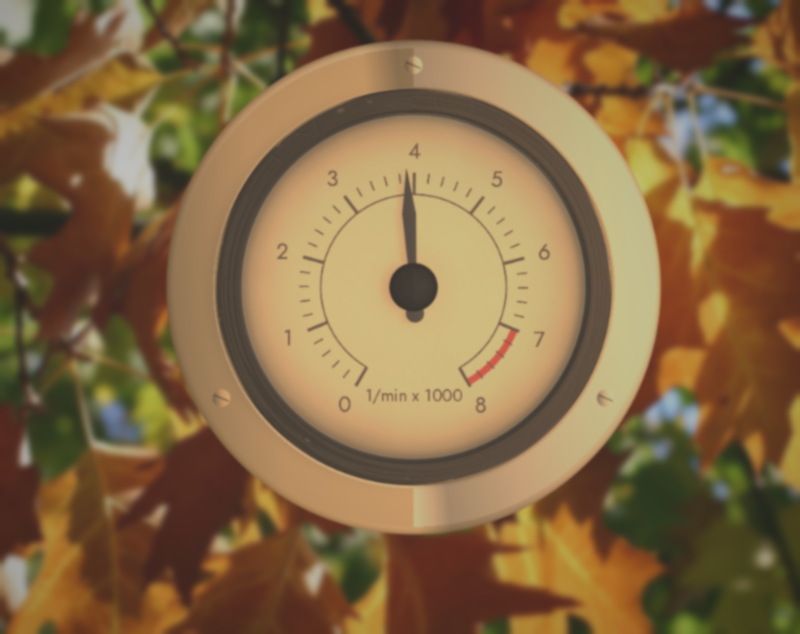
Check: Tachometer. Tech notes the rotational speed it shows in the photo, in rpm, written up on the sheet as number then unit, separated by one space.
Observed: 3900 rpm
